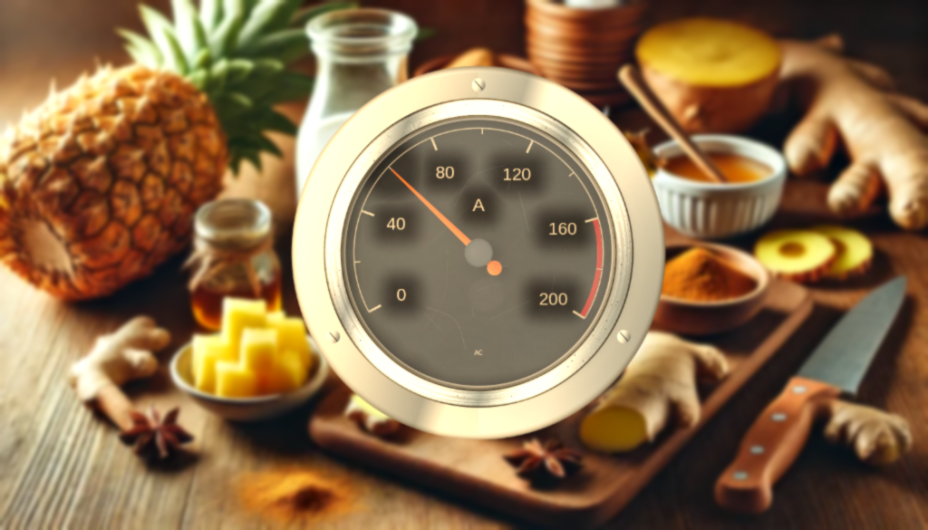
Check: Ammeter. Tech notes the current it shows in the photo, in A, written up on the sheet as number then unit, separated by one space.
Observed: 60 A
